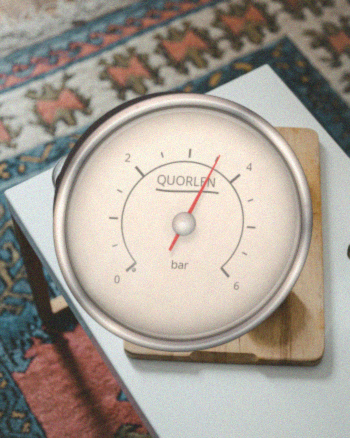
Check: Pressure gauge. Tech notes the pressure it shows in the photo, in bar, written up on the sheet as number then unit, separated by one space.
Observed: 3.5 bar
